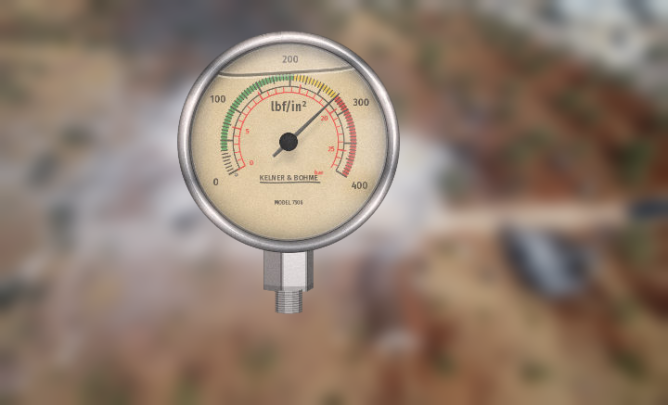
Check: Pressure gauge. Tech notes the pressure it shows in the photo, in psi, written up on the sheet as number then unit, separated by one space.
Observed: 275 psi
